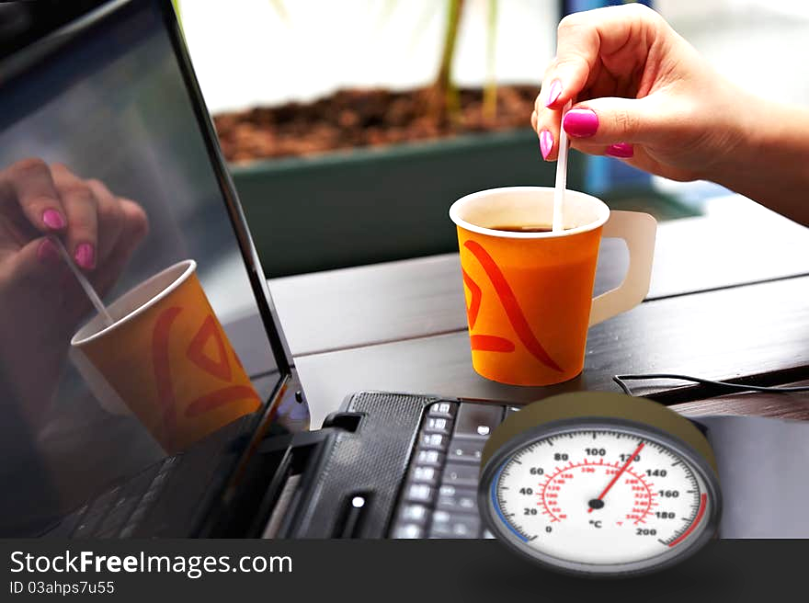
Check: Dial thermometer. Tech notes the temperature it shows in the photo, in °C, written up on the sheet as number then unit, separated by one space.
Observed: 120 °C
